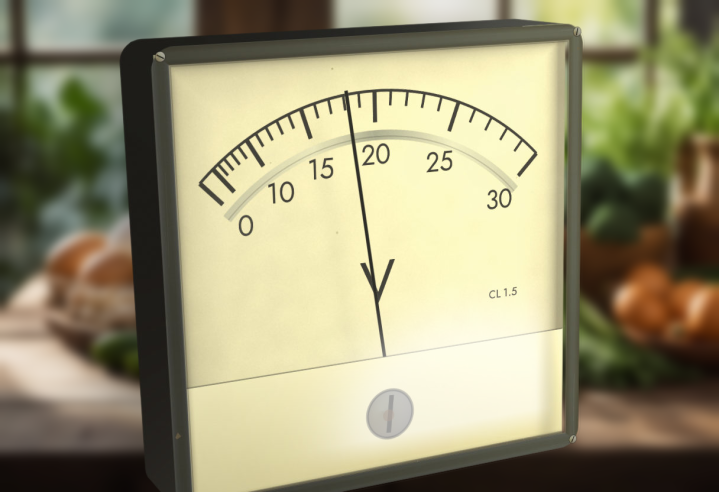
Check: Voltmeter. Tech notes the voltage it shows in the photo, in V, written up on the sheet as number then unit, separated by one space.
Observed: 18 V
